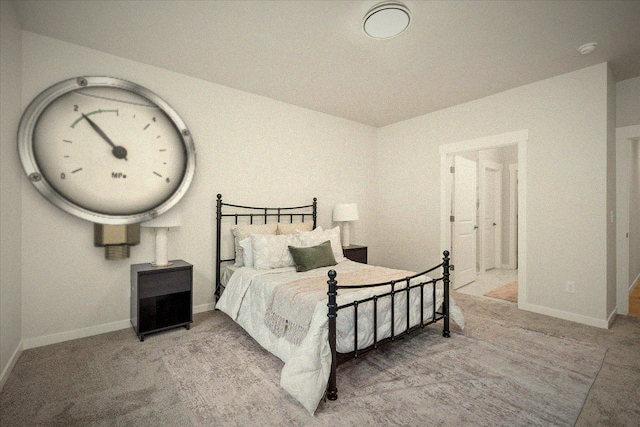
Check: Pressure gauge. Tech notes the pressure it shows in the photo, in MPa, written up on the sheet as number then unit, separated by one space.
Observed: 2 MPa
